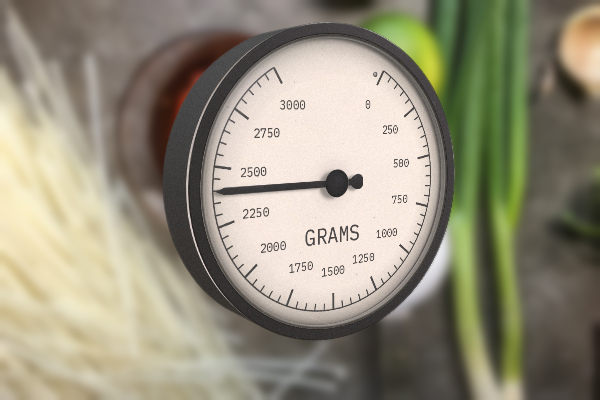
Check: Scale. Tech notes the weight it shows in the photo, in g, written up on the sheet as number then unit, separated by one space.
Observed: 2400 g
